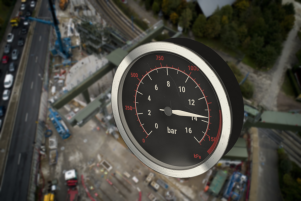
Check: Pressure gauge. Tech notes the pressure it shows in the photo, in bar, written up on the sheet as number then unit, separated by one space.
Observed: 13.5 bar
